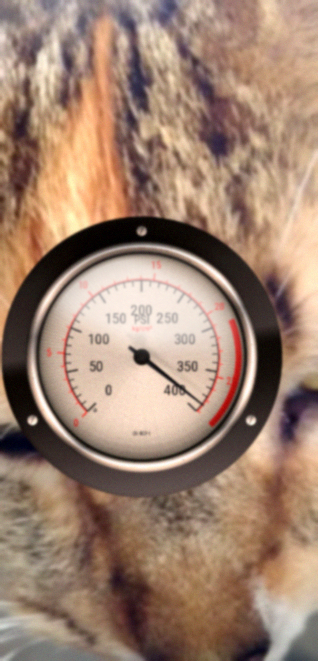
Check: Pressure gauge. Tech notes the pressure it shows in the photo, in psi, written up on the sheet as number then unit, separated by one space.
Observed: 390 psi
